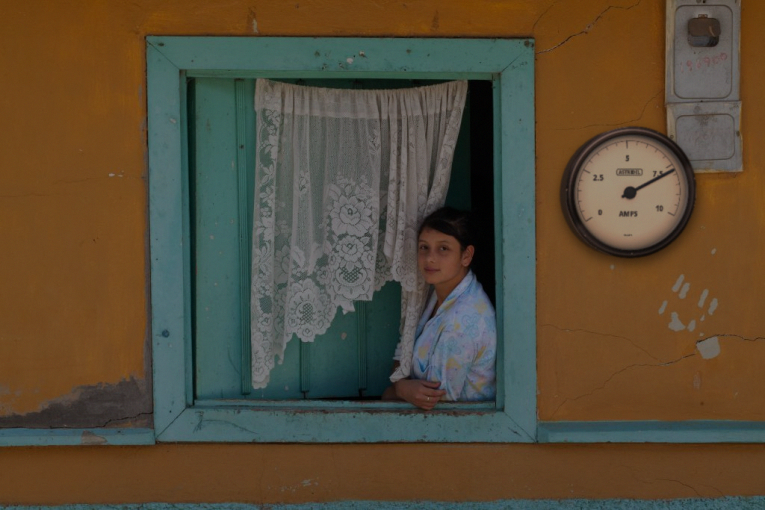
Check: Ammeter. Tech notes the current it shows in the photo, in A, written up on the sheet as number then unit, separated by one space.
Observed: 7.75 A
